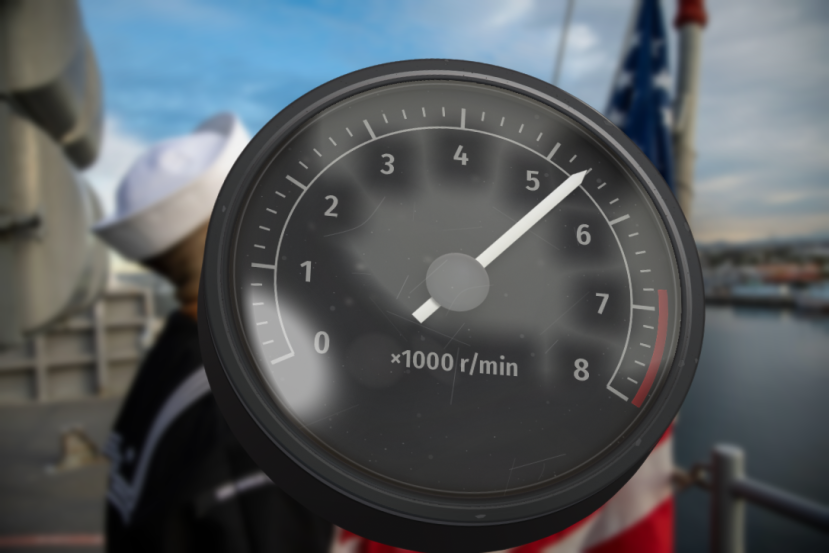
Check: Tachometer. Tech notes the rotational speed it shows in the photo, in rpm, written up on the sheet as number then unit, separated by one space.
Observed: 5400 rpm
